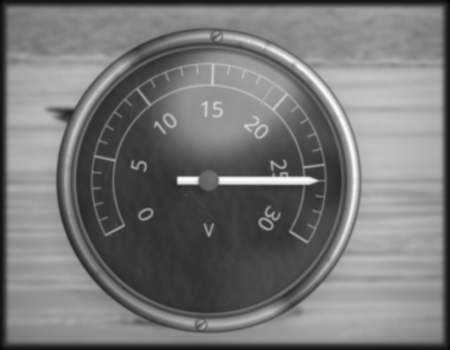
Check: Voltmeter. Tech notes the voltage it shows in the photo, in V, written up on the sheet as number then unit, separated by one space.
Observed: 26 V
